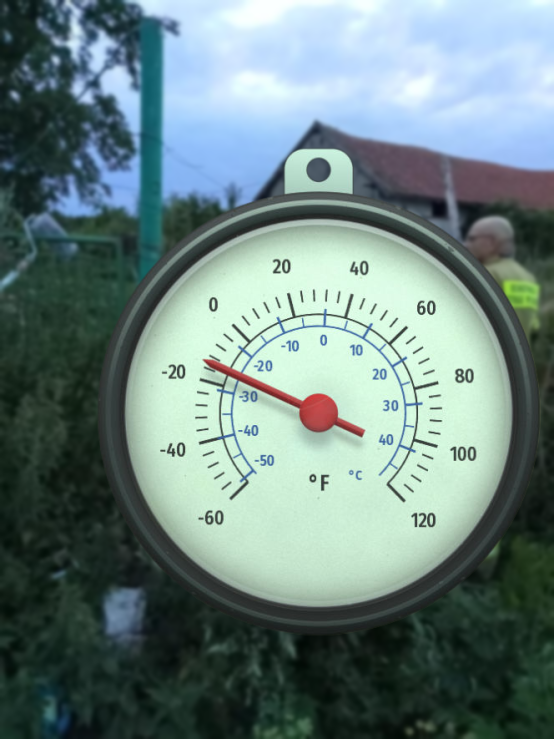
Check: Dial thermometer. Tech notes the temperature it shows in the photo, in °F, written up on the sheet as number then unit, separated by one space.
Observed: -14 °F
